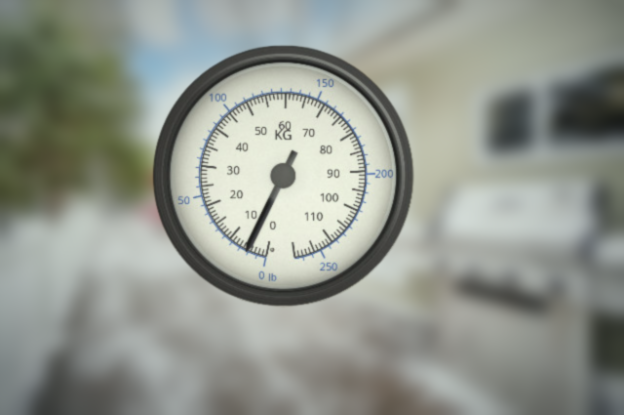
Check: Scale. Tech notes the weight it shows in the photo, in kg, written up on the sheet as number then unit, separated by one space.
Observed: 5 kg
